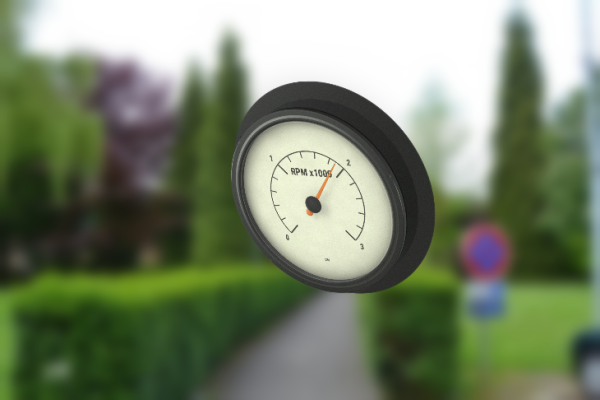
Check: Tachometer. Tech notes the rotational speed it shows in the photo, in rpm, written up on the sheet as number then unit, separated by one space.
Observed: 1900 rpm
